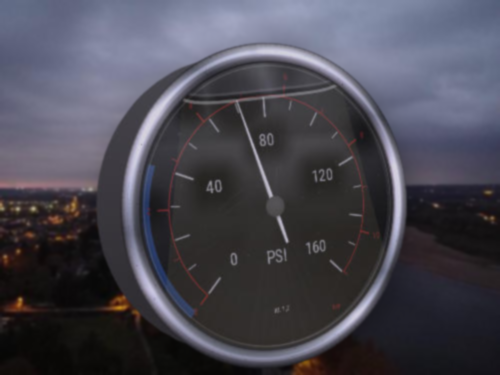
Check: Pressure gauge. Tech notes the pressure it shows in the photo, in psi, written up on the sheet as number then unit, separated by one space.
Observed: 70 psi
